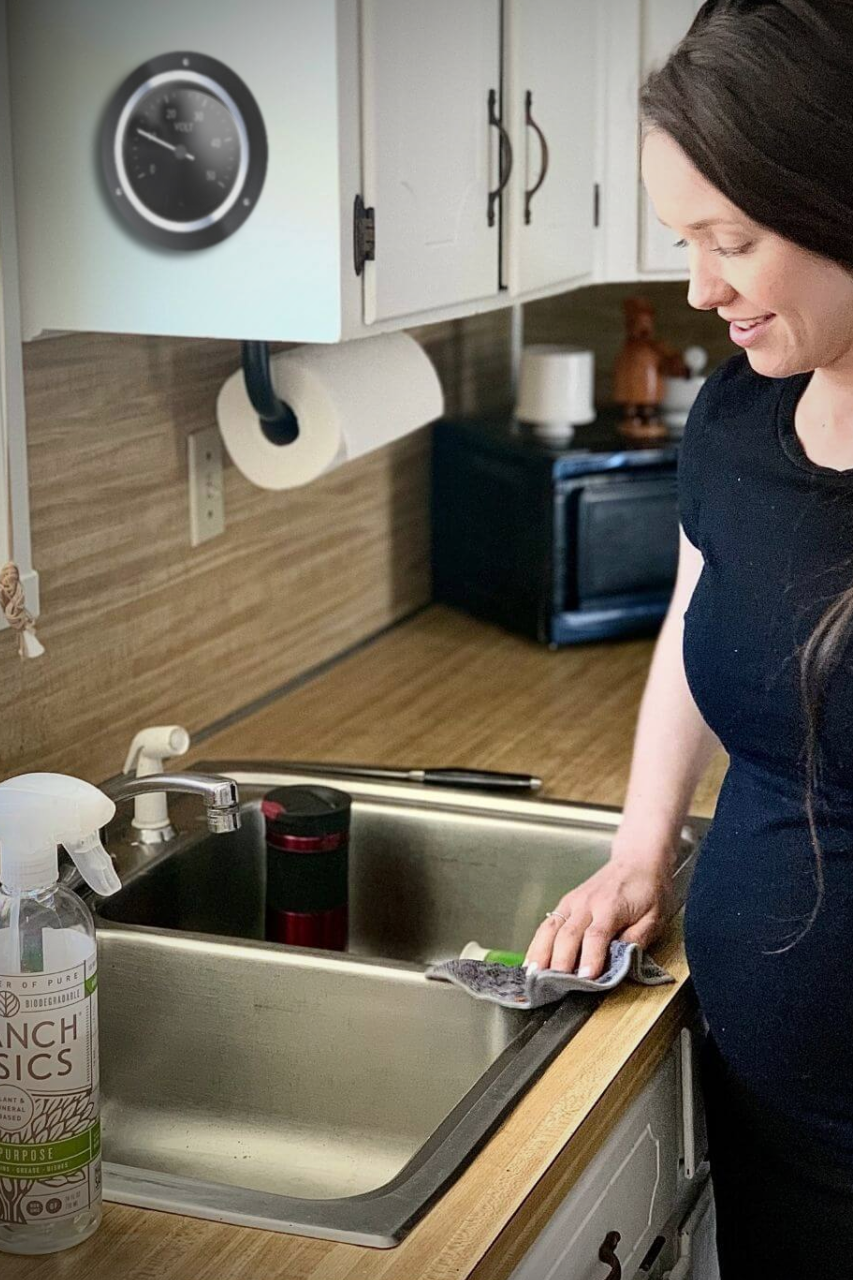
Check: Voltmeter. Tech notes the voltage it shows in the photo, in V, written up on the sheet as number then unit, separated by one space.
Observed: 10 V
